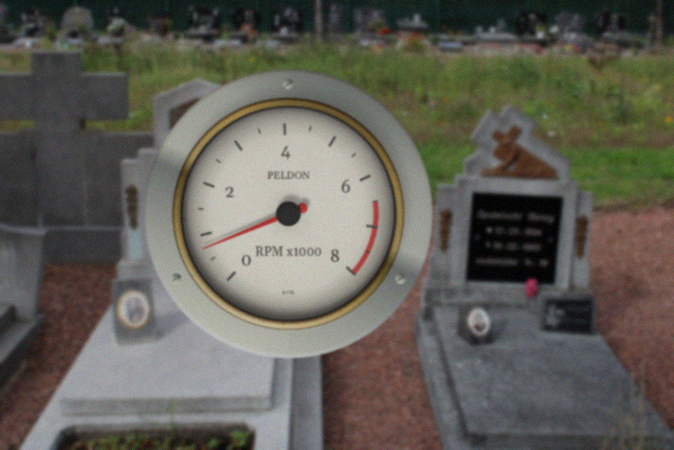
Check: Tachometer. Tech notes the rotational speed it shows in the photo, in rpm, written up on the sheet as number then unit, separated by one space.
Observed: 750 rpm
